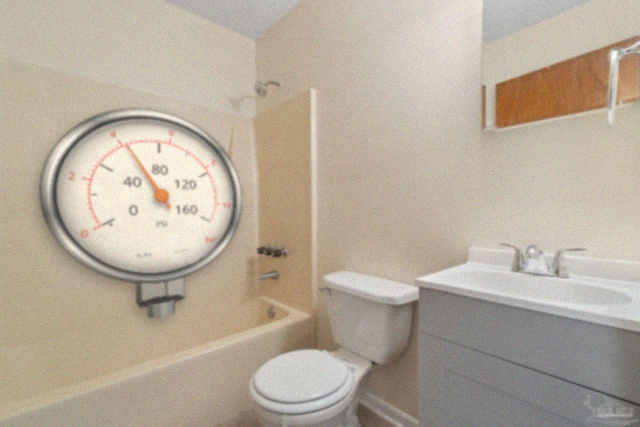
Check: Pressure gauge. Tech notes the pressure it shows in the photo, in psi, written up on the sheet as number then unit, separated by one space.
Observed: 60 psi
